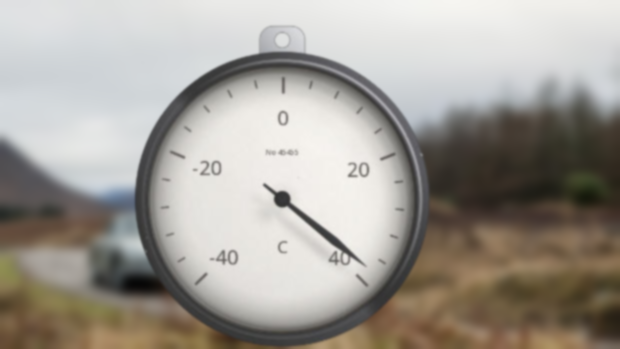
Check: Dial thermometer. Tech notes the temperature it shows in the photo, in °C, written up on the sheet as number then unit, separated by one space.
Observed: 38 °C
